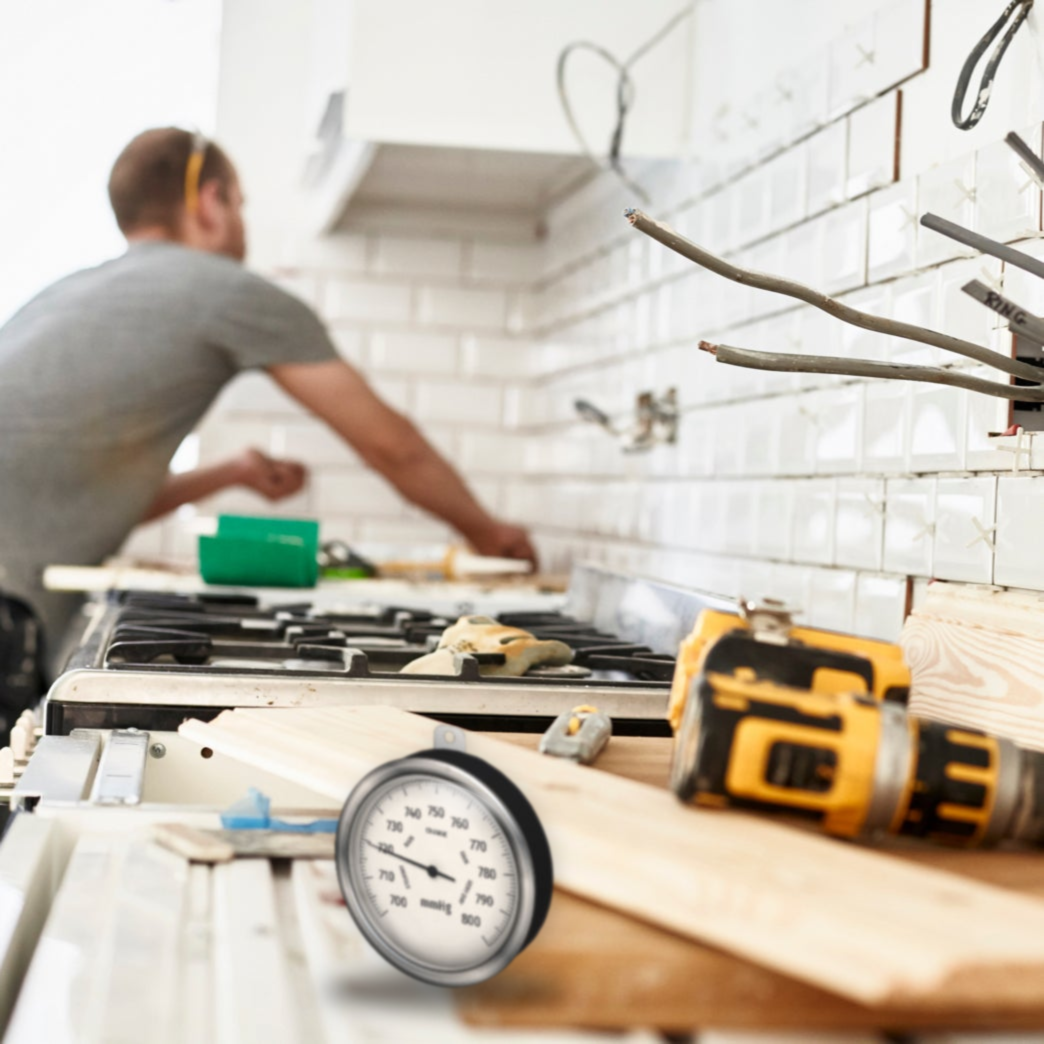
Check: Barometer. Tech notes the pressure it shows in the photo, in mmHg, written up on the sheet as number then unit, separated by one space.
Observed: 720 mmHg
